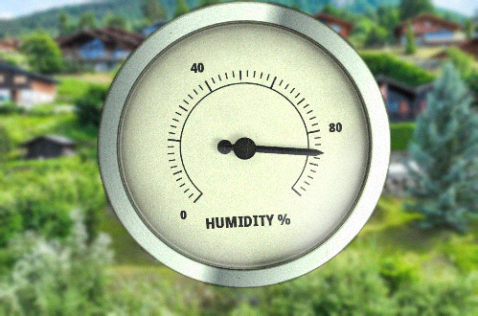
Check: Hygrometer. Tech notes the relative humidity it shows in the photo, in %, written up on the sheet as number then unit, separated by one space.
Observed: 86 %
